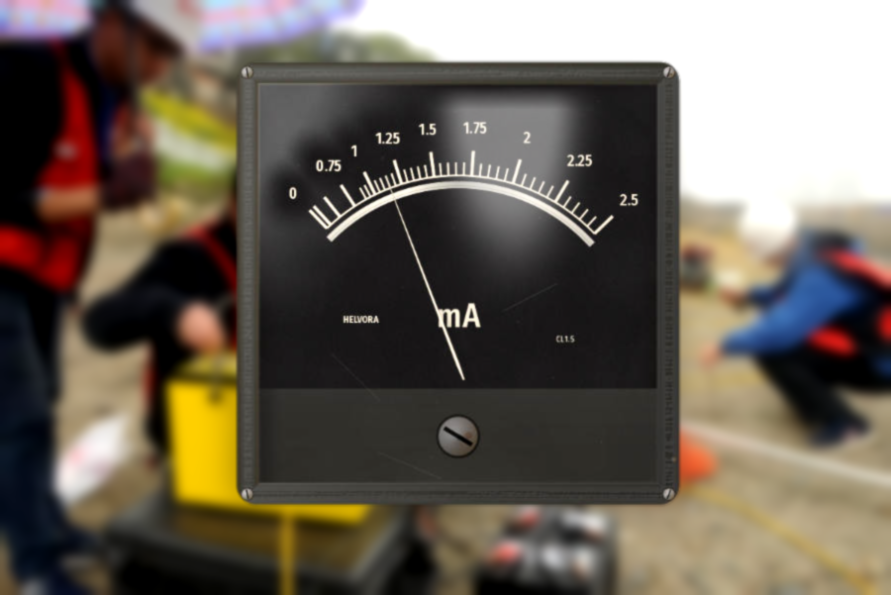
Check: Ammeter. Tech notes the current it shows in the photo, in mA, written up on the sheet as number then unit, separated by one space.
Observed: 1.15 mA
